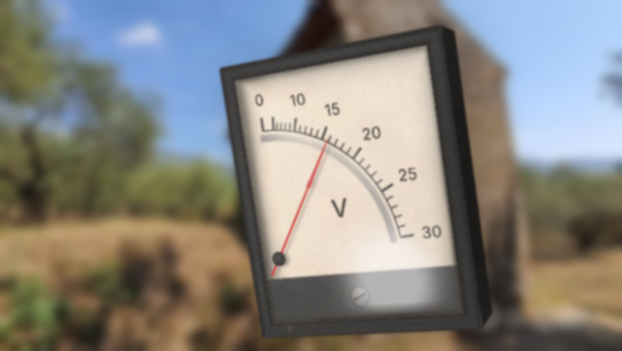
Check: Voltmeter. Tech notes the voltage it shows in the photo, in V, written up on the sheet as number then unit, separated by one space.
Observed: 16 V
